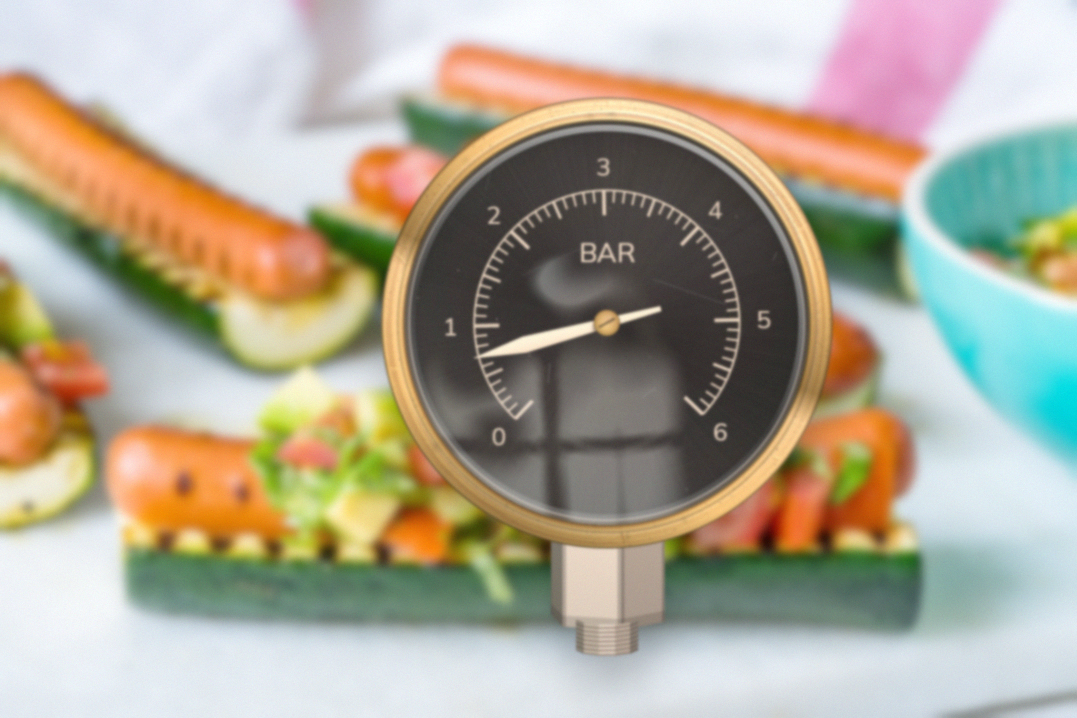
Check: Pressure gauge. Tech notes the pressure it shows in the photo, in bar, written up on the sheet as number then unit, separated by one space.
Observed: 0.7 bar
